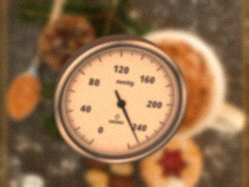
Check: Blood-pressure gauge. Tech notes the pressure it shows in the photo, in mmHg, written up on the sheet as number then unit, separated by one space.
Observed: 250 mmHg
